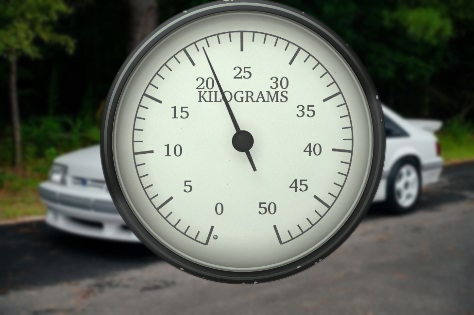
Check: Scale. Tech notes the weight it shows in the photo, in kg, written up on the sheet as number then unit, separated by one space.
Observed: 21.5 kg
